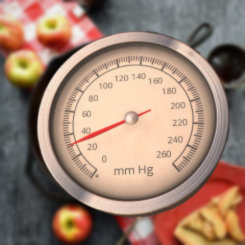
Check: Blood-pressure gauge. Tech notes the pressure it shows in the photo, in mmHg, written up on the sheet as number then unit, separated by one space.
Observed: 30 mmHg
